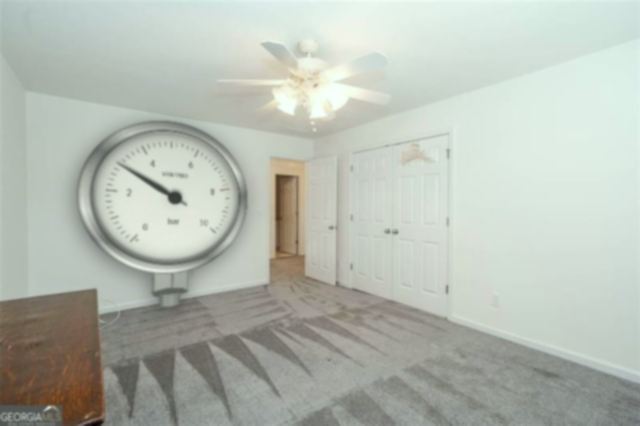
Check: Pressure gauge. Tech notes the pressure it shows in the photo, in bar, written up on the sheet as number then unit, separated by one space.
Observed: 3 bar
